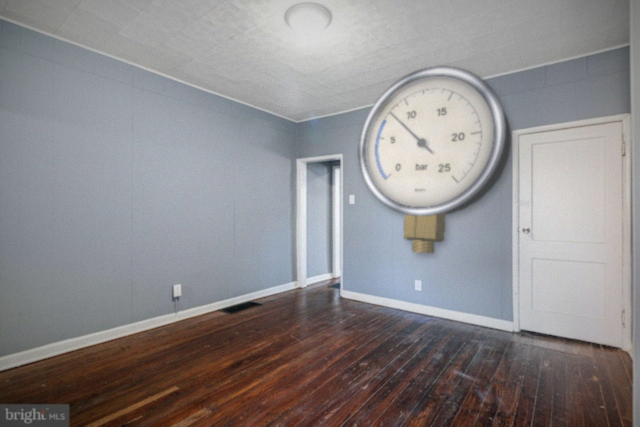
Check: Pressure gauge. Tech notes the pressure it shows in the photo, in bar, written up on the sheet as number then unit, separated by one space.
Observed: 8 bar
